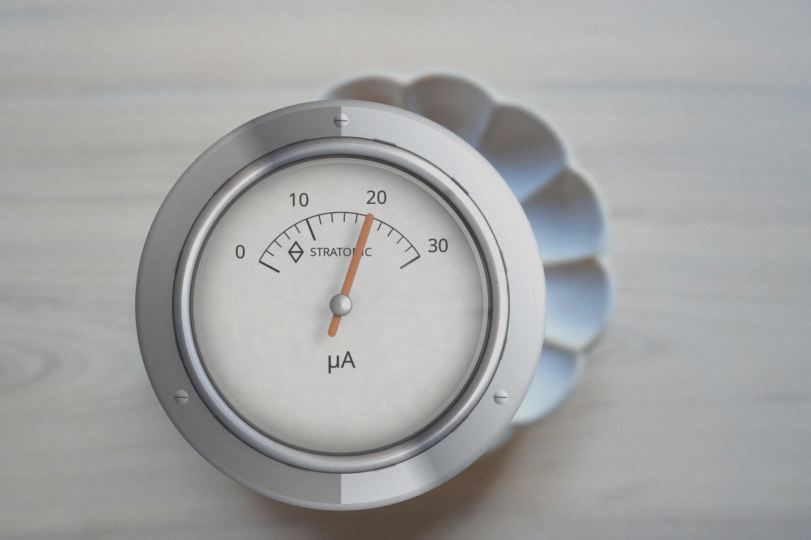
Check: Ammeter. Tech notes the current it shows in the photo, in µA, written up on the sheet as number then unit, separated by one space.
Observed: 20 µA
